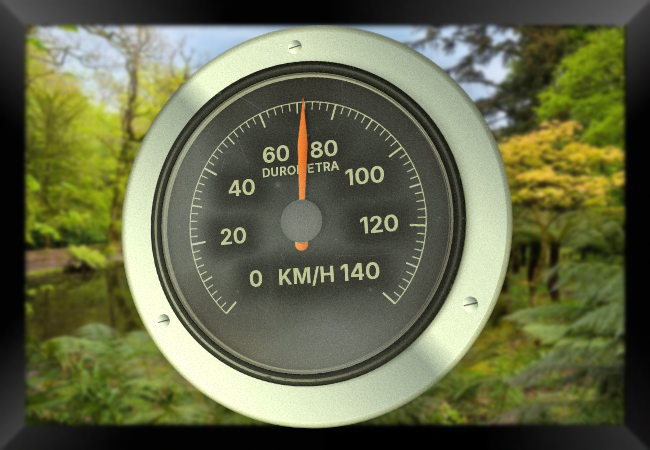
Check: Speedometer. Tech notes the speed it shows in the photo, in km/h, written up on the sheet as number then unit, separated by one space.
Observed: 72 km/h
